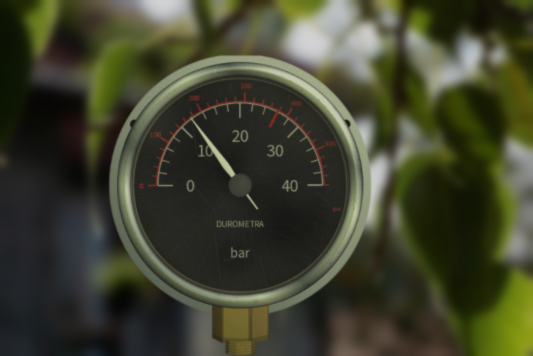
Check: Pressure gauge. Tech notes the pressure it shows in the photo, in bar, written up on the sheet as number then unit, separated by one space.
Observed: 12 bar
